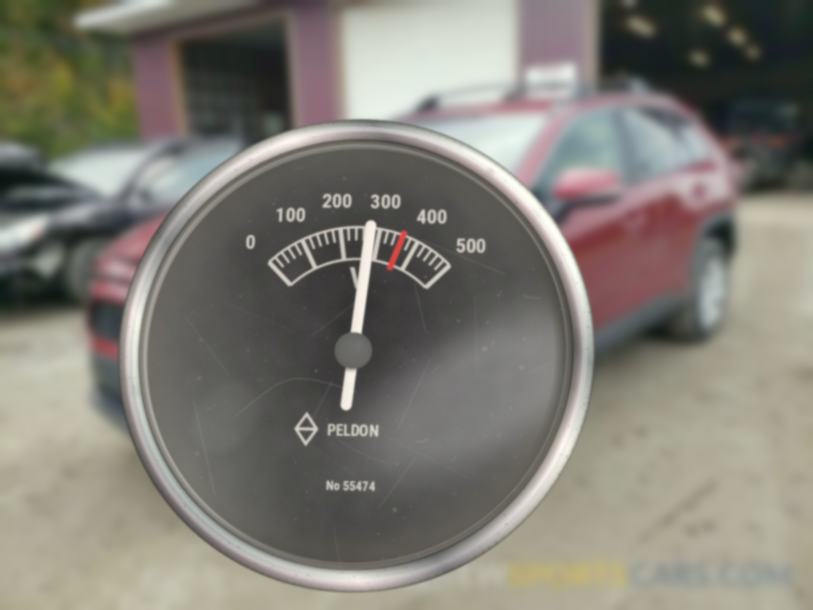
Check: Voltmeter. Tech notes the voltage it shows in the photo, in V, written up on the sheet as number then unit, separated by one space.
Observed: 280 V
